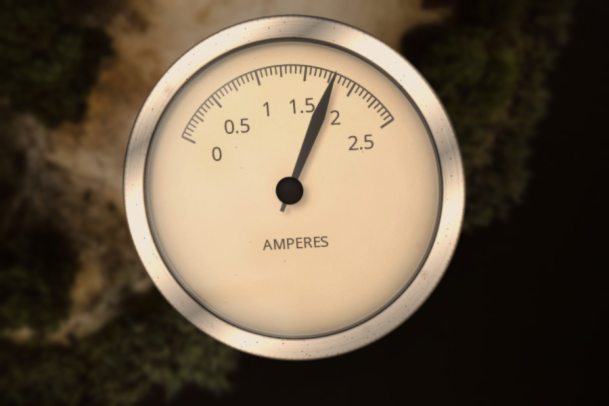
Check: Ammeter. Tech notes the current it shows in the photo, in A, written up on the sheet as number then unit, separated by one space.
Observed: 1.8 A
